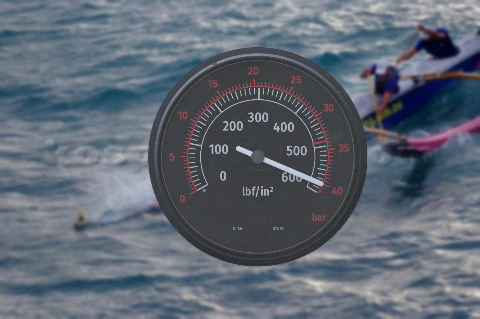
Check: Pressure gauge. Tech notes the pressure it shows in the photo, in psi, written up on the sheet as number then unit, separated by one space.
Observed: 580 psi
